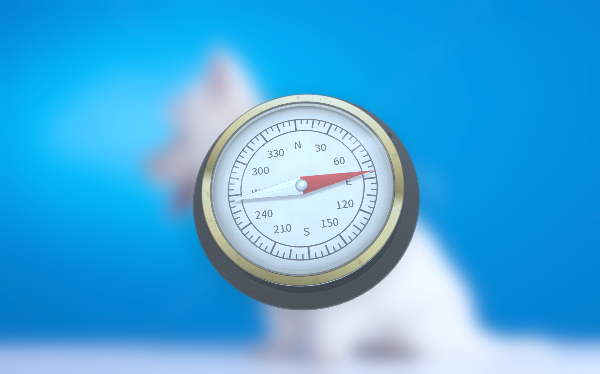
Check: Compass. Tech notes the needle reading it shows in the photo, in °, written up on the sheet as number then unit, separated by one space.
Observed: 85 °
